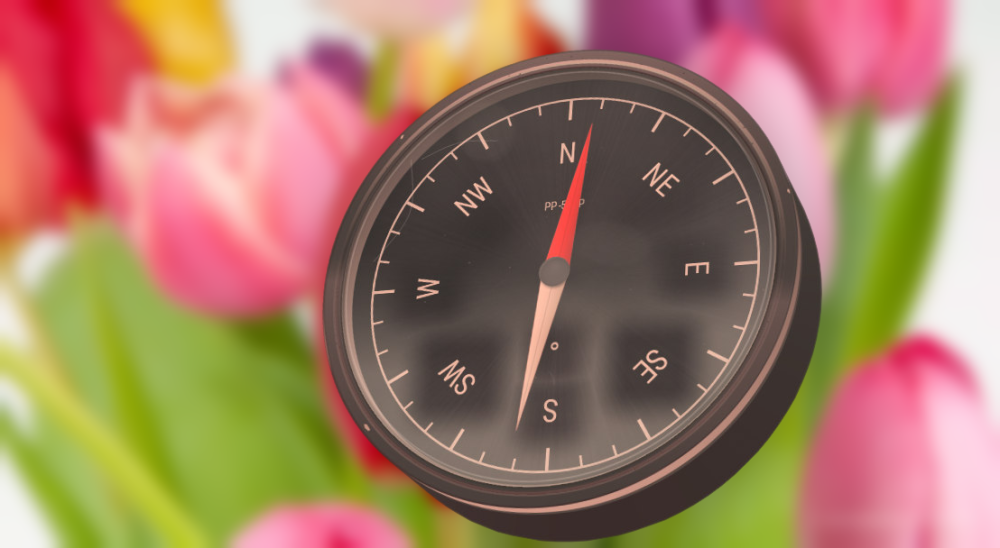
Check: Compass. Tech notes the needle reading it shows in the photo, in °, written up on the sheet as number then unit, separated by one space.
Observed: 10 °
